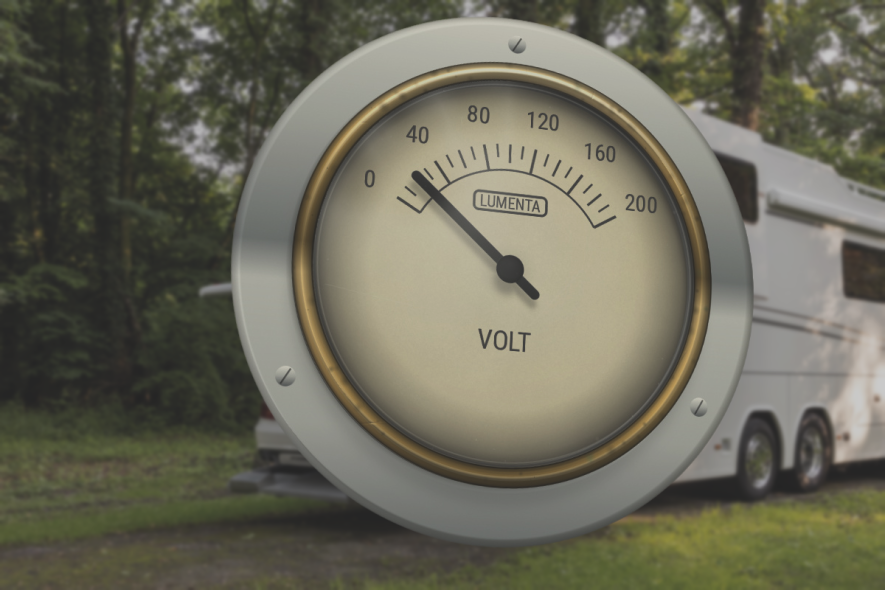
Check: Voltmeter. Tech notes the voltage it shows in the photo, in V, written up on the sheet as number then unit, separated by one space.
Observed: 20 V
